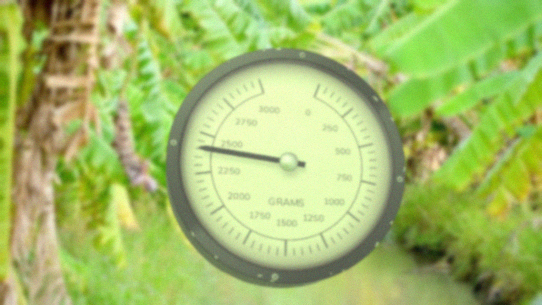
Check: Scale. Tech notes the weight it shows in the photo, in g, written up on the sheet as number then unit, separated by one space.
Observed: 2400 g
